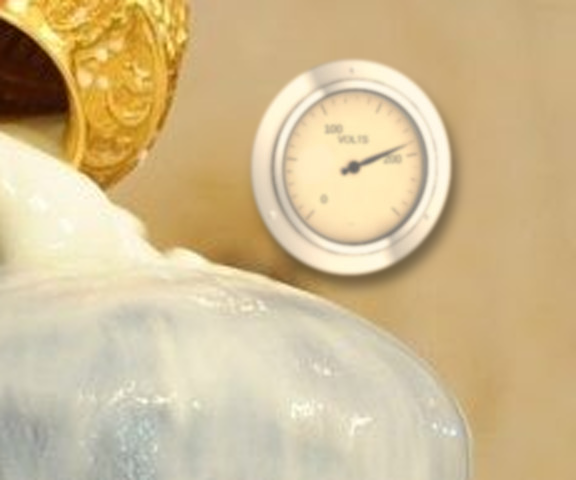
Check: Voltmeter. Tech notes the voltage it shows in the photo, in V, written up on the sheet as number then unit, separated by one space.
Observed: 190 V
